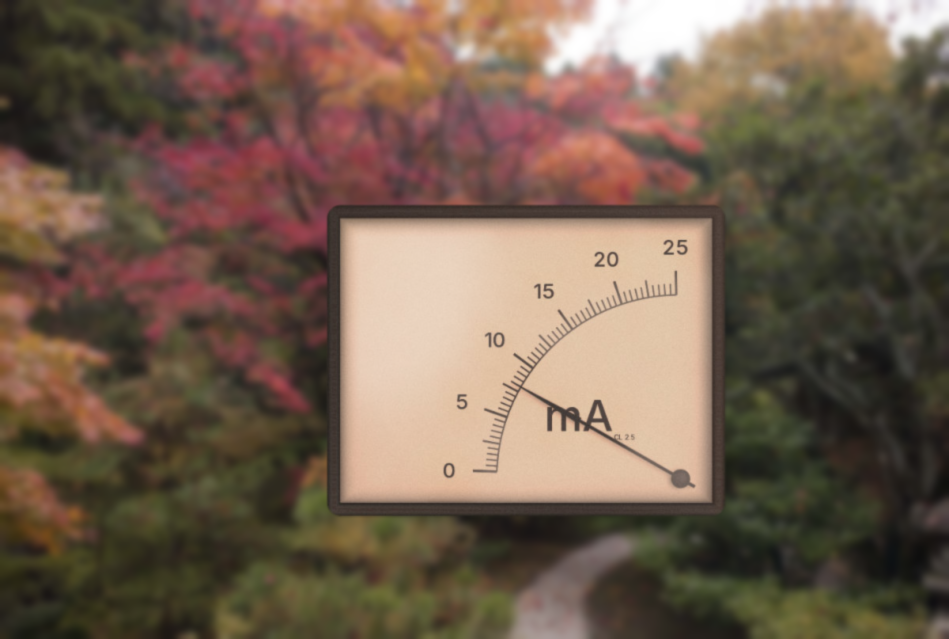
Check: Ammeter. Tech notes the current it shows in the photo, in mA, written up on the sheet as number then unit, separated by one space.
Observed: 8 mA
